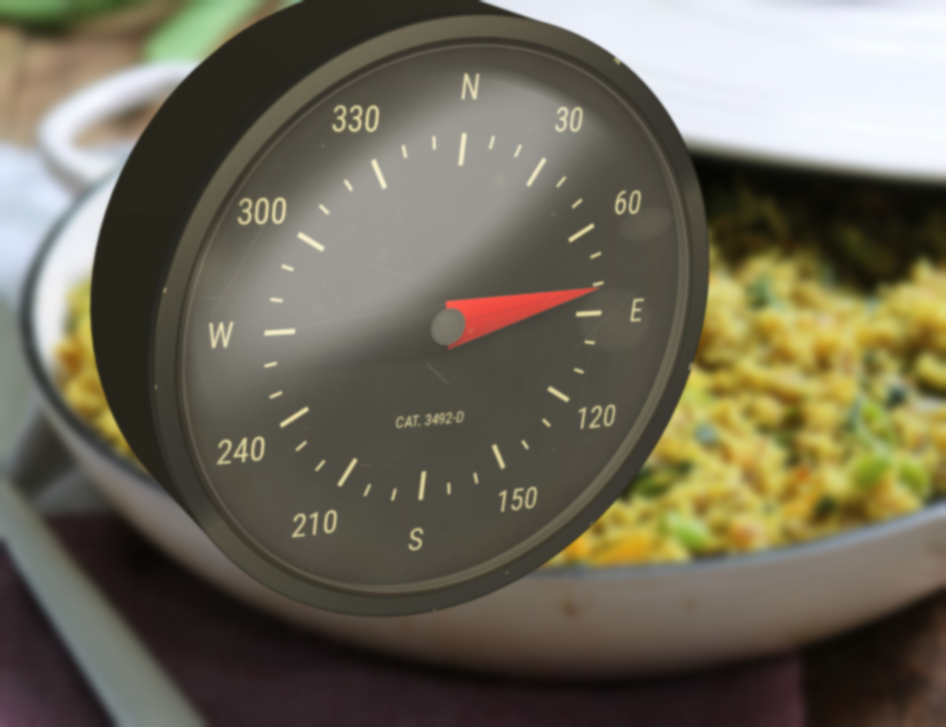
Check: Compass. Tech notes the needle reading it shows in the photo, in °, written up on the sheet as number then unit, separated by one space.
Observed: 80 °
